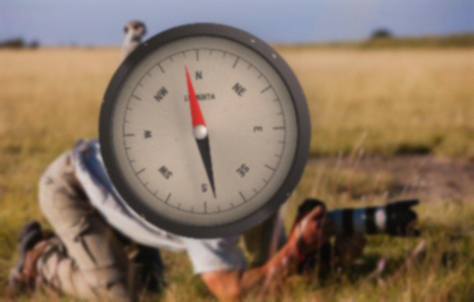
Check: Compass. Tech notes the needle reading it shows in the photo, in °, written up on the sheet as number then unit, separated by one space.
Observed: 350 °
